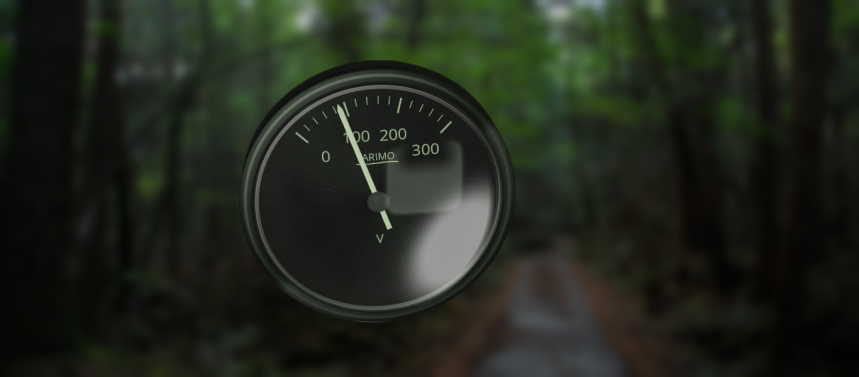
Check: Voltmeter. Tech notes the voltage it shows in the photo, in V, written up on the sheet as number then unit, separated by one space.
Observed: 90 V
